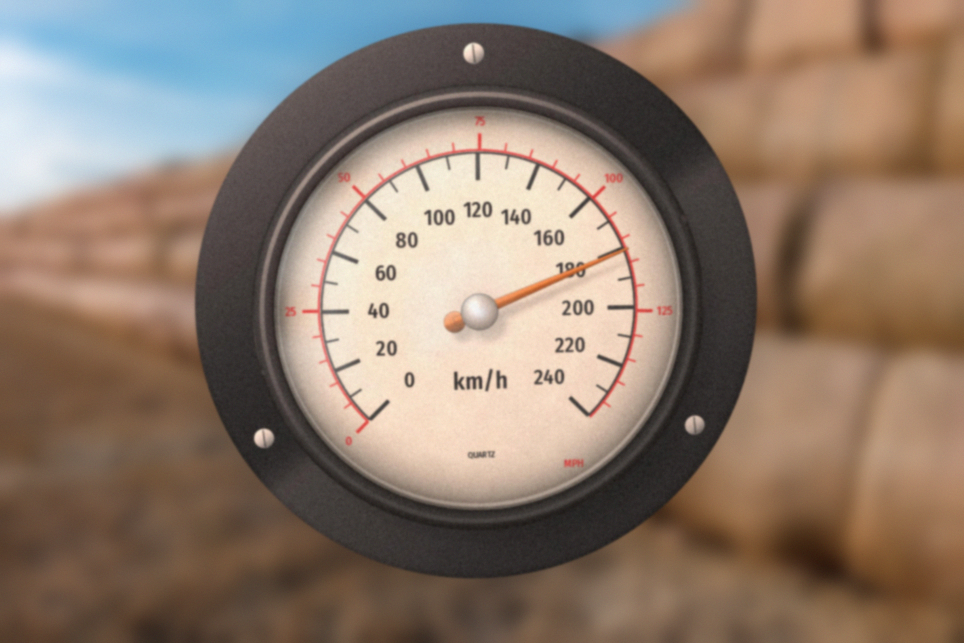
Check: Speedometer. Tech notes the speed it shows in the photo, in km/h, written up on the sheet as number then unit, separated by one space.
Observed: 180 km/h
